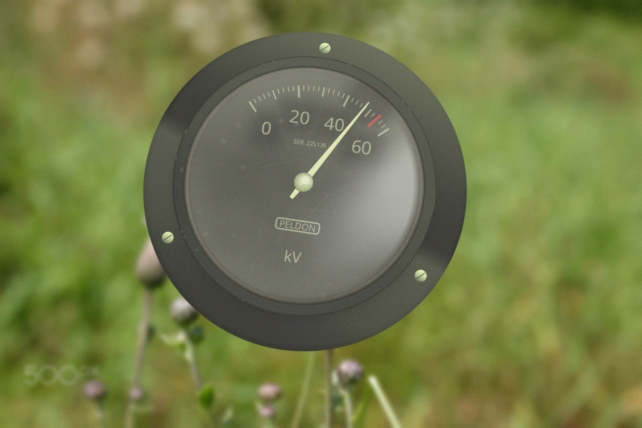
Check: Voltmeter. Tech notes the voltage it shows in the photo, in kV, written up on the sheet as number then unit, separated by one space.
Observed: 48 kV
